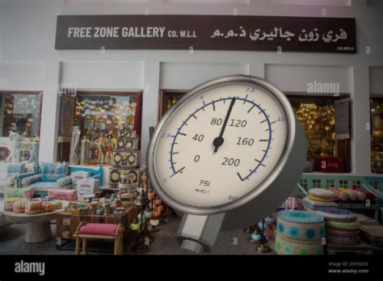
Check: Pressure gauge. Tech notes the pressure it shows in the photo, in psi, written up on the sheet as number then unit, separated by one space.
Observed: 100 psi
